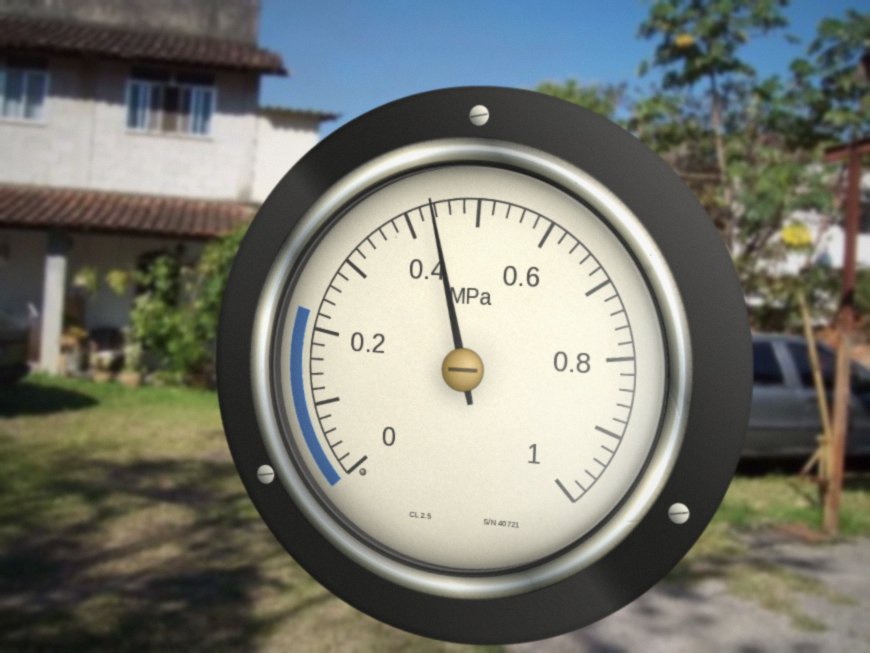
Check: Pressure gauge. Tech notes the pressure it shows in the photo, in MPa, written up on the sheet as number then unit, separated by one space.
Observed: 0.44 MPa
